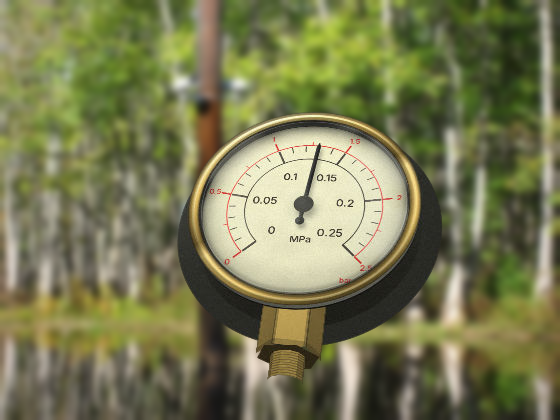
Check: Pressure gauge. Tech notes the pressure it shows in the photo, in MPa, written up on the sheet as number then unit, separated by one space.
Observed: 0.13 MPa
